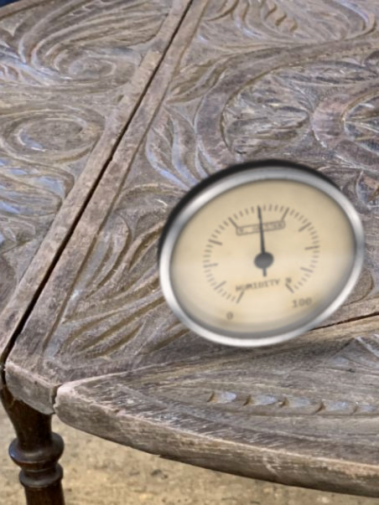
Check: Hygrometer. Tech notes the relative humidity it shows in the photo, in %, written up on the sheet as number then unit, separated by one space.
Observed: 50 %
